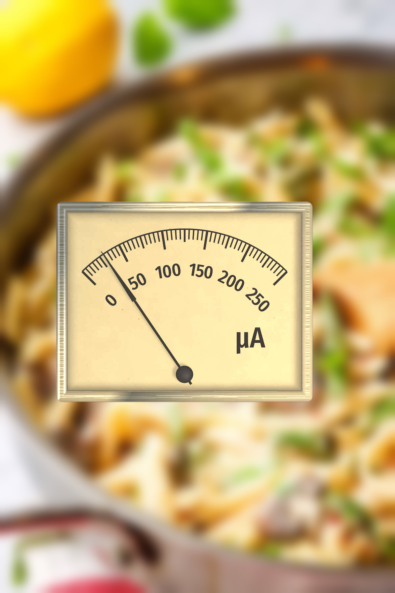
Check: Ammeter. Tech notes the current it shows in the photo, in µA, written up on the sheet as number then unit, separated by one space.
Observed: 30 µA
